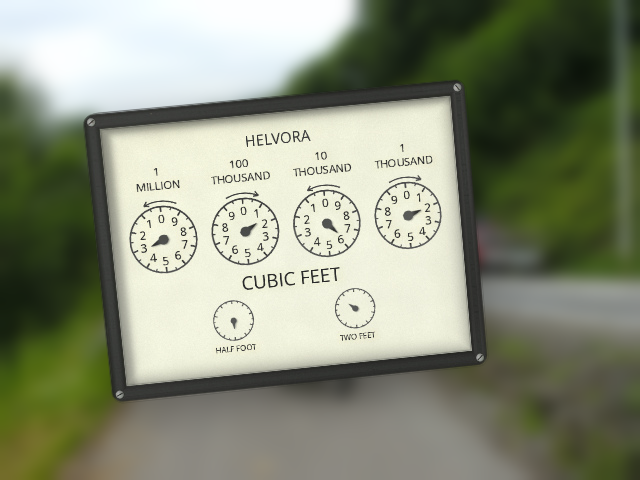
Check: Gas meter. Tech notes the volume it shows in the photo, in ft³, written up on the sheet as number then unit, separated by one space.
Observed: 316200 ft³
